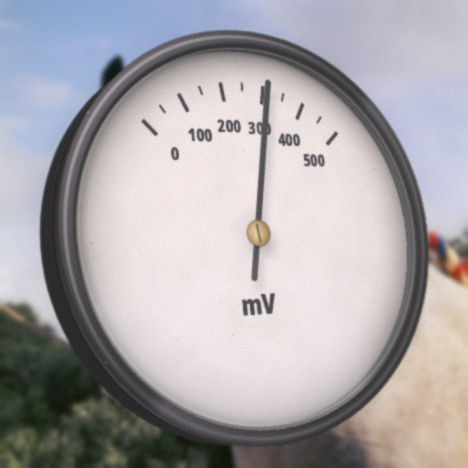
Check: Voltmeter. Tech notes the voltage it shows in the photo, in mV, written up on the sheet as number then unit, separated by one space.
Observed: 300 mV
